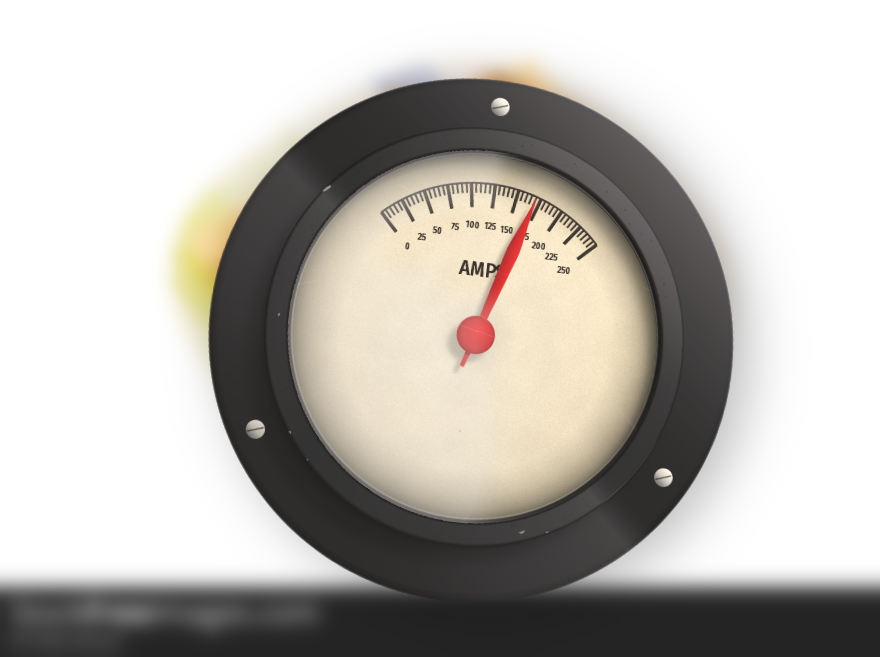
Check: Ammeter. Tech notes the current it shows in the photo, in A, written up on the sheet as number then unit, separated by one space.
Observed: 170 A
